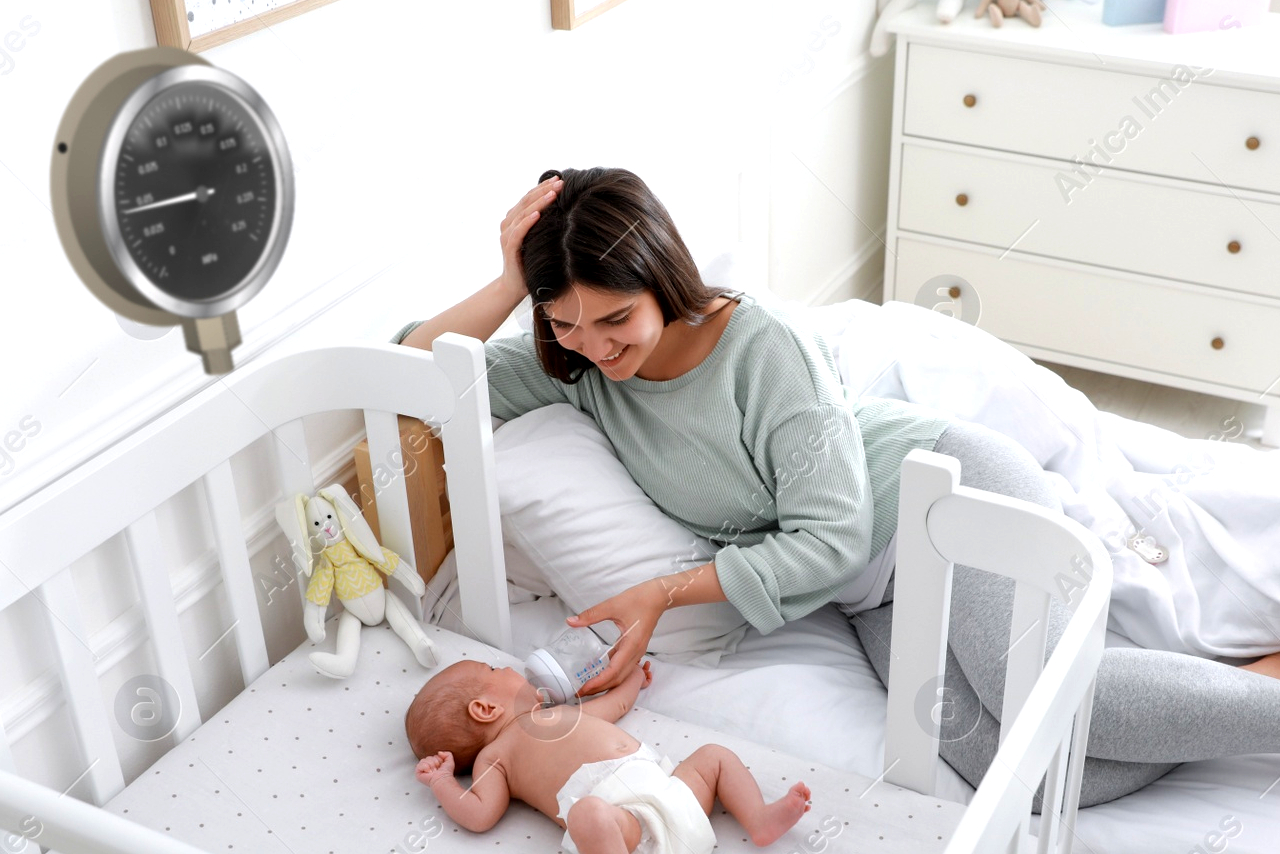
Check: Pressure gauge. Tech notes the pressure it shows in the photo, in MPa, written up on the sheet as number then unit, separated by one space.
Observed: 0.045 MPa
